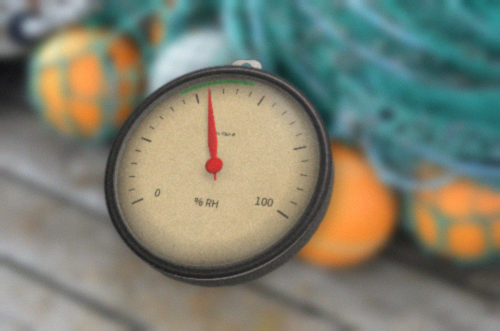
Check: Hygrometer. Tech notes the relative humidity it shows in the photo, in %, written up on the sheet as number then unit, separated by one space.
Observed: 44 %
